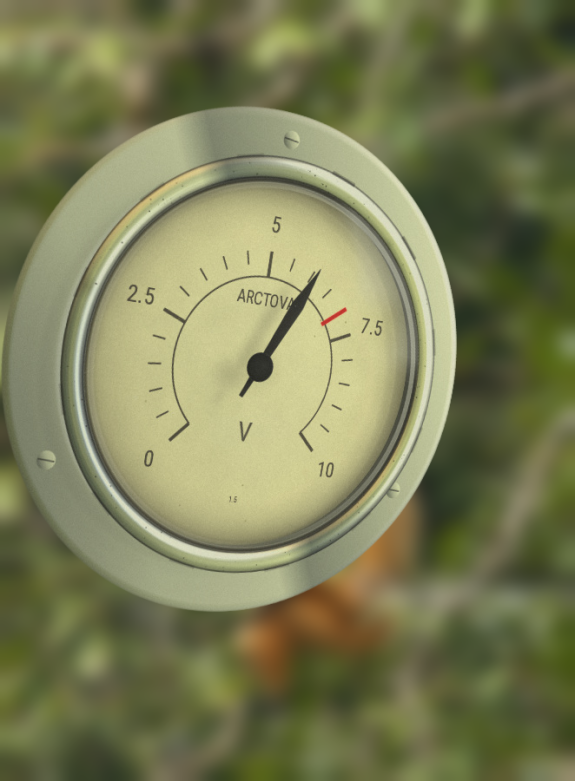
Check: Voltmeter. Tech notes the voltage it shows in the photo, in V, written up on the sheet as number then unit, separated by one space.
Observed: 6 V
